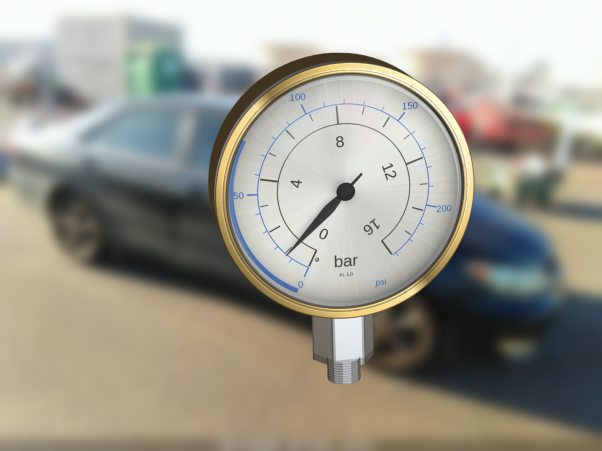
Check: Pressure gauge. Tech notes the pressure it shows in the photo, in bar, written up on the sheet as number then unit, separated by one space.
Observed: 1 bar
